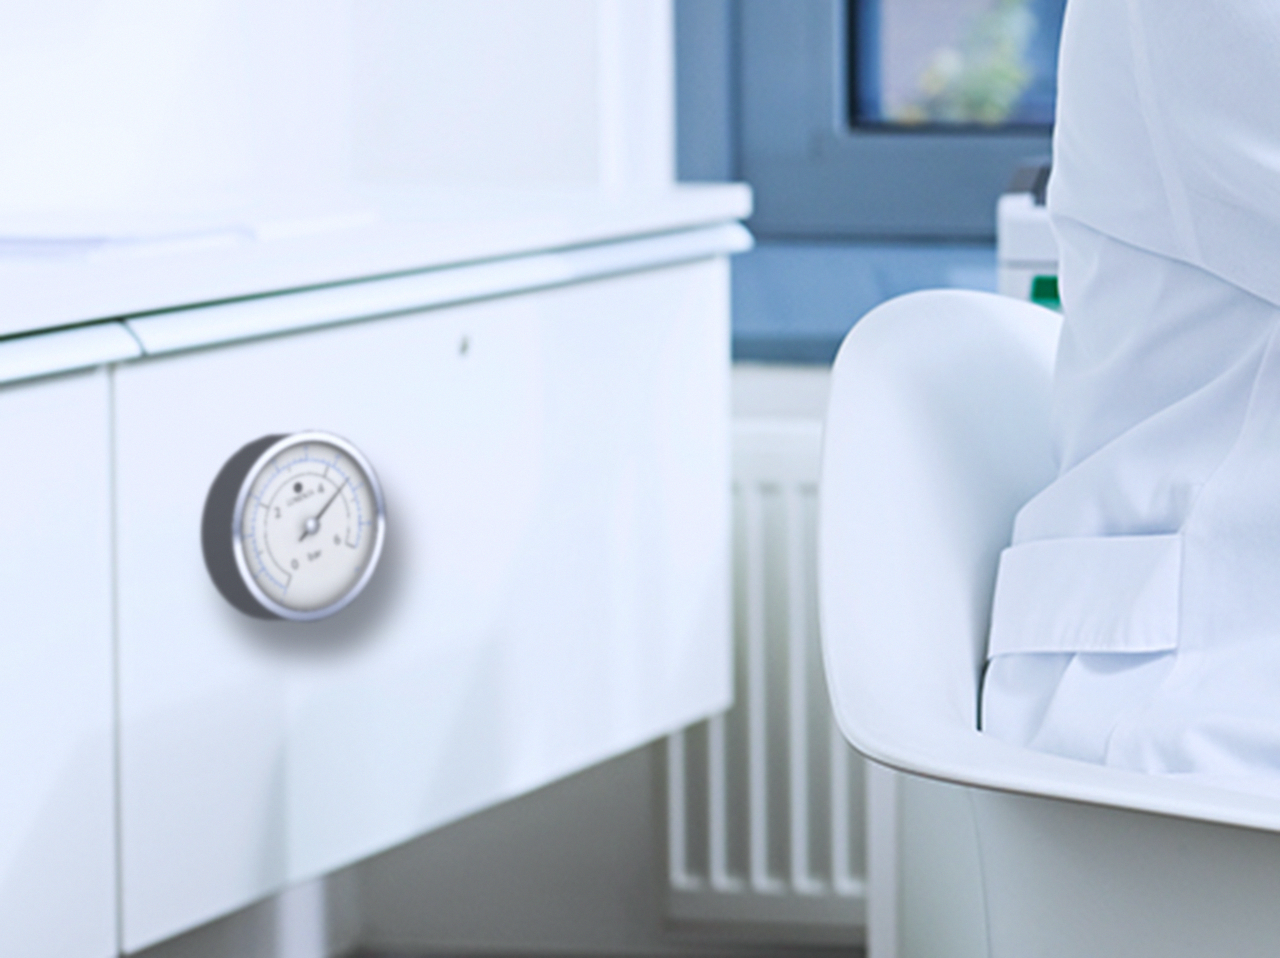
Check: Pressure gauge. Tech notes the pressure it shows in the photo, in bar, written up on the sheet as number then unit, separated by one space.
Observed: 4.5 bar
